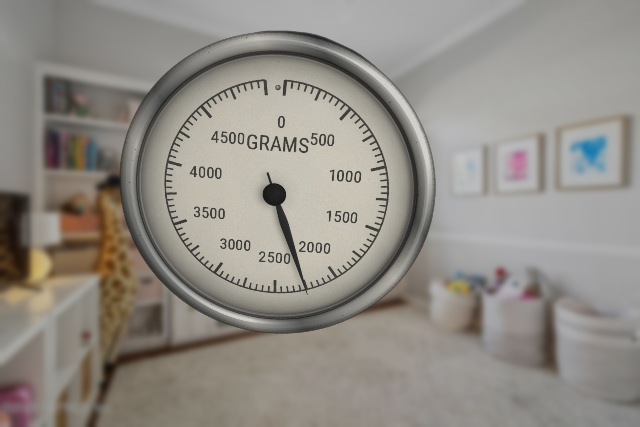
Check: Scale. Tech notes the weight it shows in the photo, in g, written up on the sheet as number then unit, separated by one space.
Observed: 2250 g
